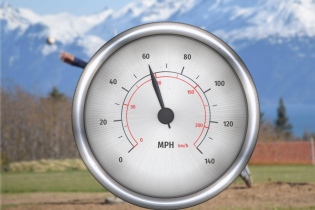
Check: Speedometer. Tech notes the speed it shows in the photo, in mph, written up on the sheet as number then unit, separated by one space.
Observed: 60 mph
